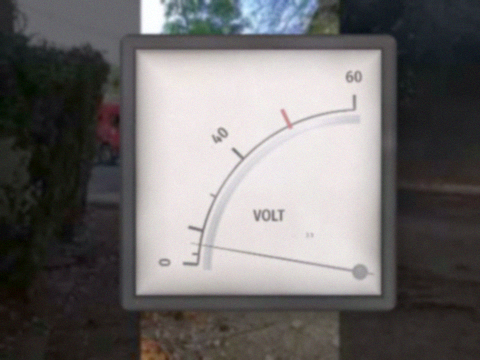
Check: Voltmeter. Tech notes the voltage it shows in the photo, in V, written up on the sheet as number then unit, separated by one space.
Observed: 15 V
